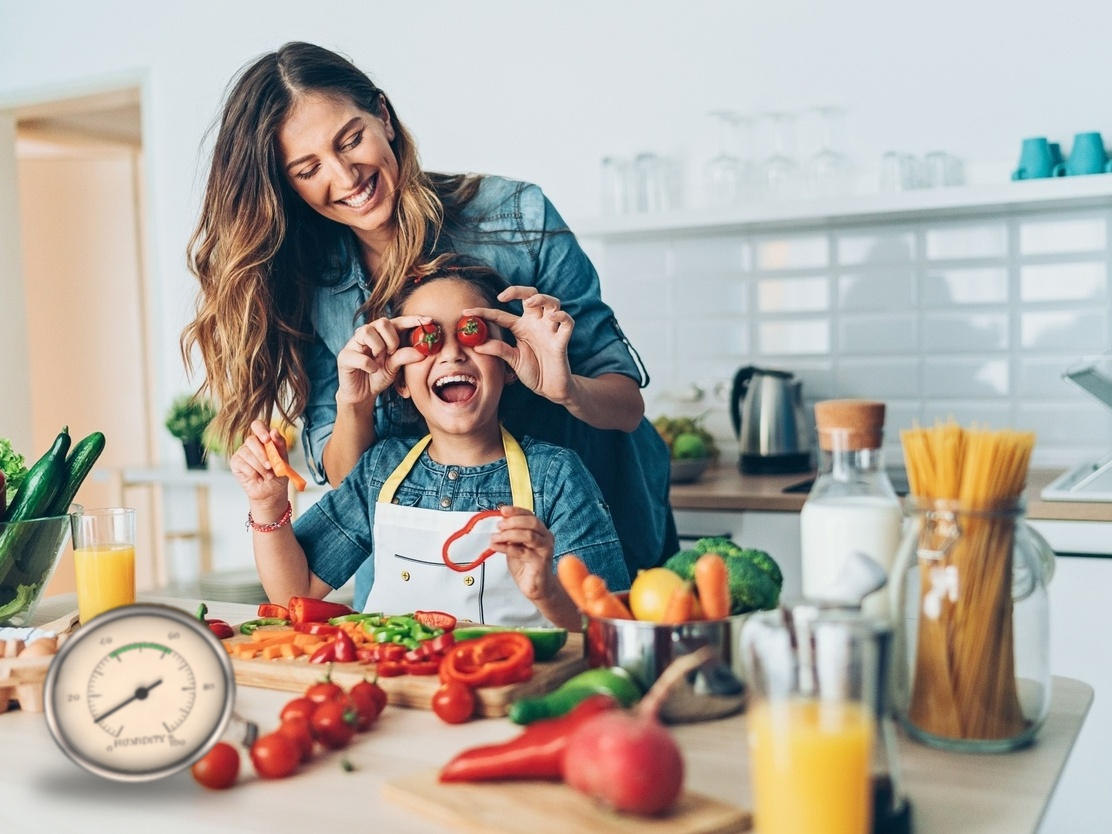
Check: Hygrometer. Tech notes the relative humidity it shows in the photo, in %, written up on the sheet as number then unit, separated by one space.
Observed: 10 %
